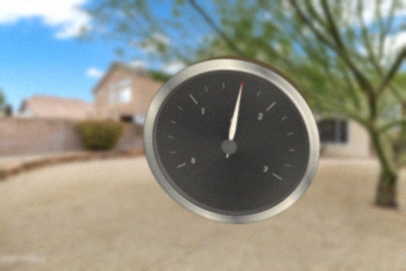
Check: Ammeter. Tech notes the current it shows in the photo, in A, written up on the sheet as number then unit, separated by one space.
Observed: 1.6 A
